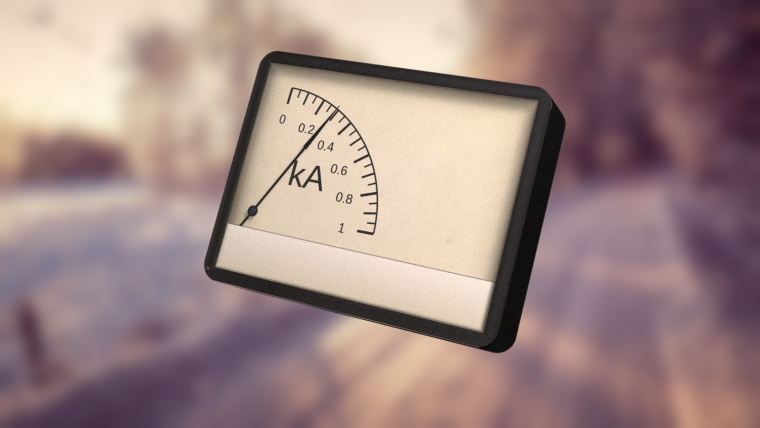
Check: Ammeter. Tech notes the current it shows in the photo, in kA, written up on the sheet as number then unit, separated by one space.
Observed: 0.3 kA
